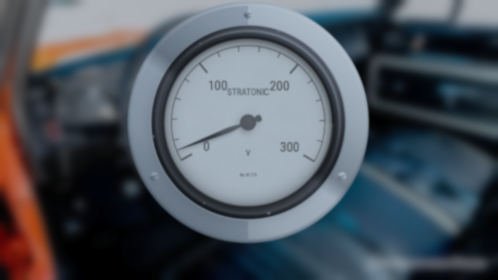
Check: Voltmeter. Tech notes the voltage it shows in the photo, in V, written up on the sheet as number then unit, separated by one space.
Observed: 10 V
